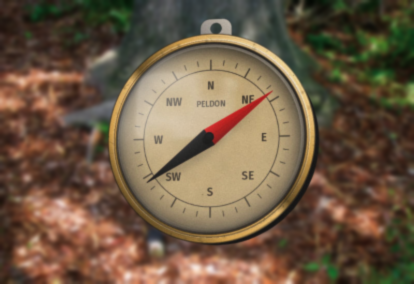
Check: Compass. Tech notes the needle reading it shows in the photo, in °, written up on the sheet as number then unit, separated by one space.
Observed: 55 °
